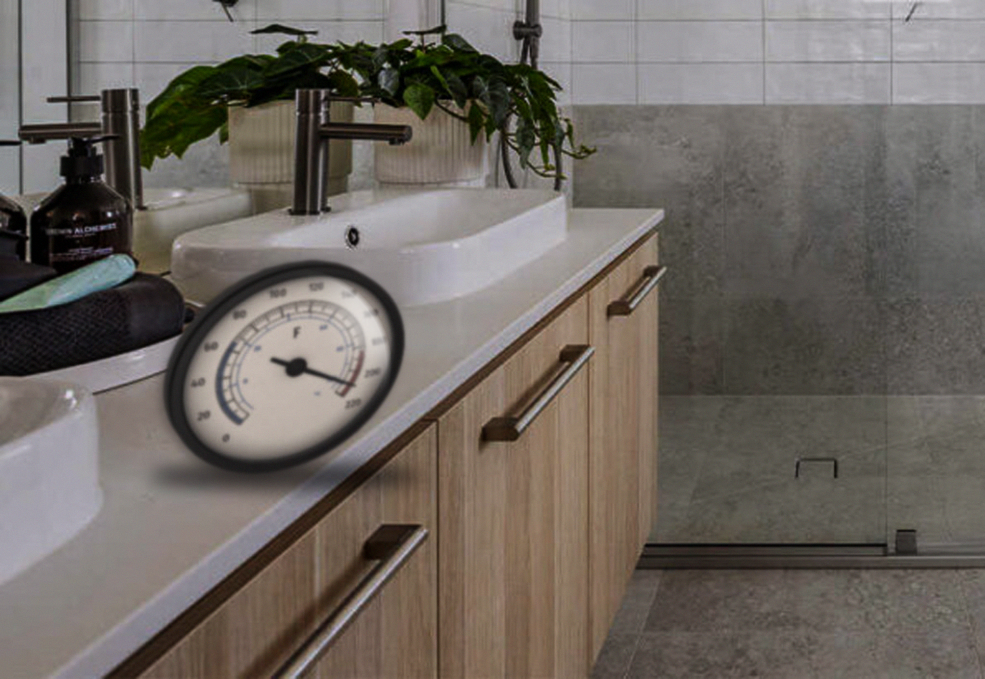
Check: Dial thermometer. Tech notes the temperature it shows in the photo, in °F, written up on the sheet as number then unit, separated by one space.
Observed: 210 °F
